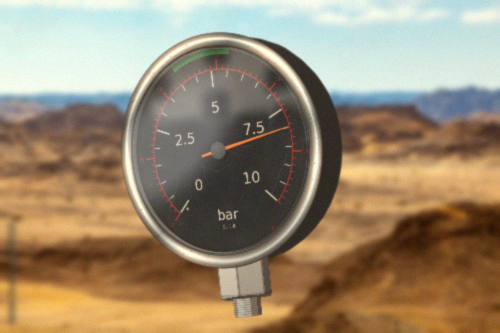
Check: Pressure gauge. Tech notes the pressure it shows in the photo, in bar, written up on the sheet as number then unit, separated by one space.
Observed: 8 bar
